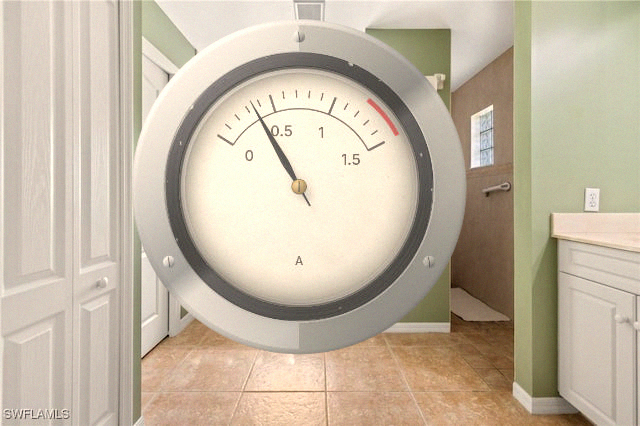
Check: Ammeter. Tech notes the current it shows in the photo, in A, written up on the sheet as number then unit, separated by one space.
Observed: 0.35 A
